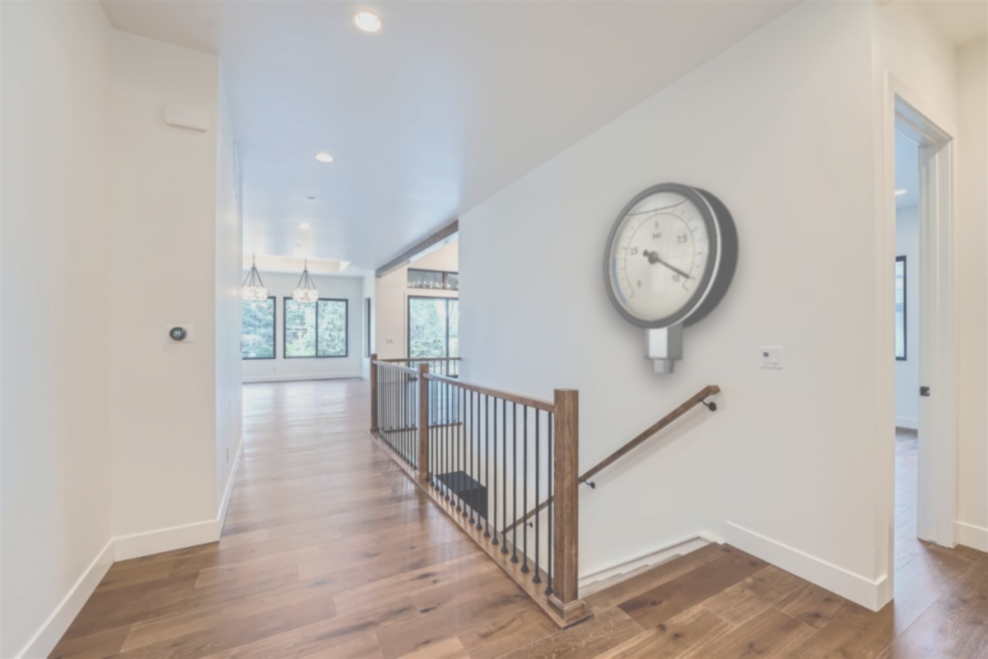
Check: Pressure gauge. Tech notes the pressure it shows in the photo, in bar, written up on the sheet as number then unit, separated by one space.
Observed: 9.5 bar
